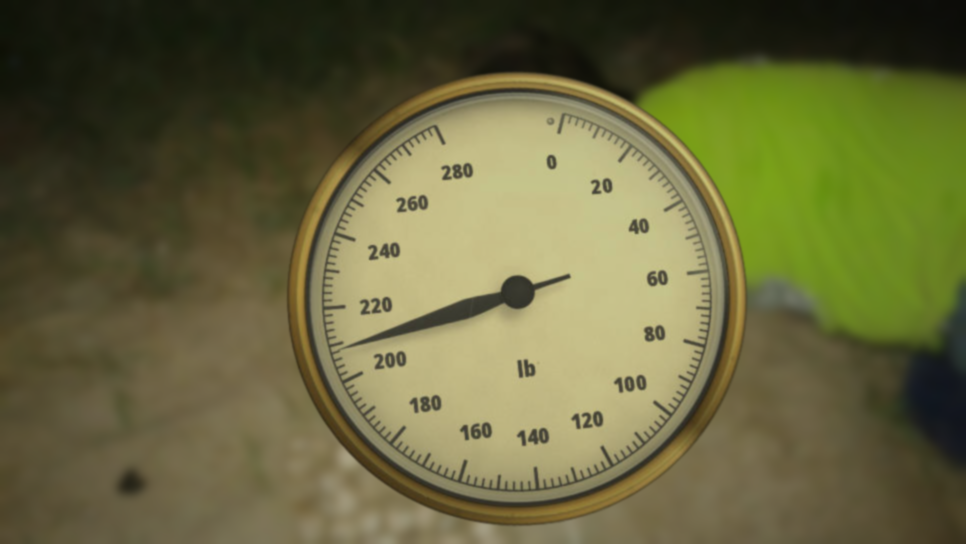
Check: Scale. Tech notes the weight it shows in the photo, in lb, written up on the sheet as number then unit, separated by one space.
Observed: 208 lb
